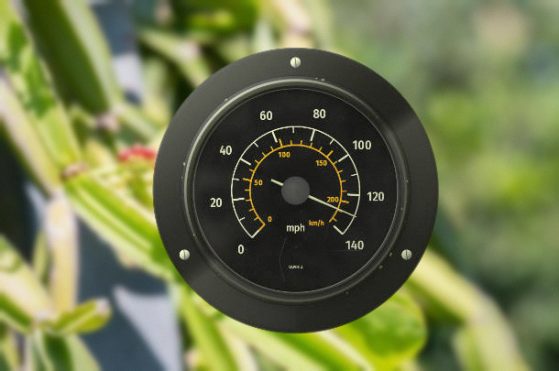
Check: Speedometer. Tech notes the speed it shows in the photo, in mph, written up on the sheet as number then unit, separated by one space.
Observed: 130 mph
